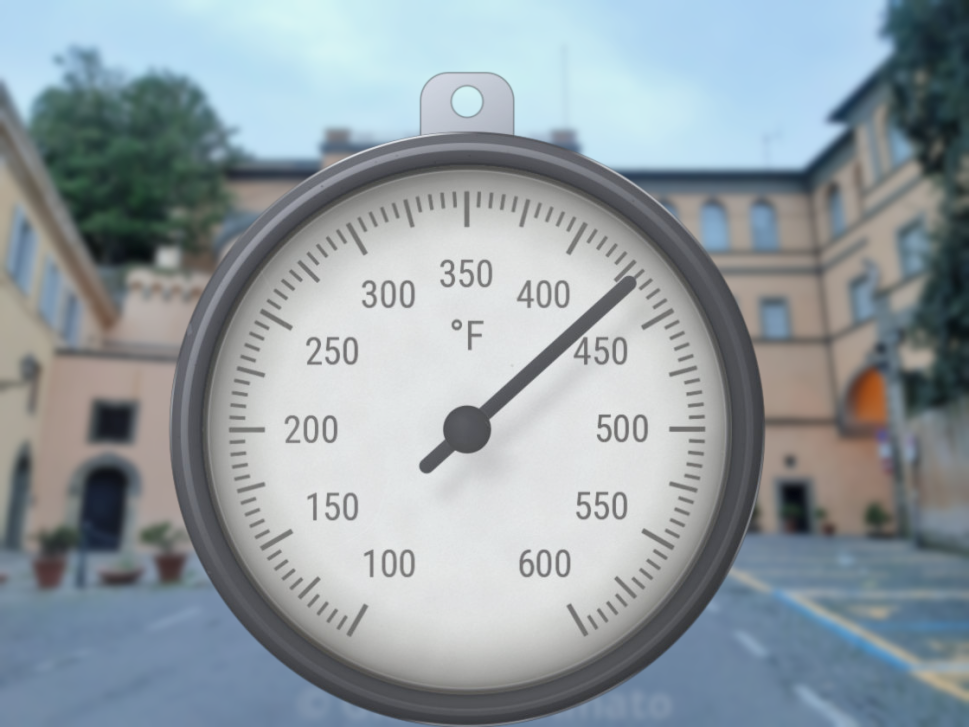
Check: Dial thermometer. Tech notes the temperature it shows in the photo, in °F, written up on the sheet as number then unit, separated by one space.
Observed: 430 °F
